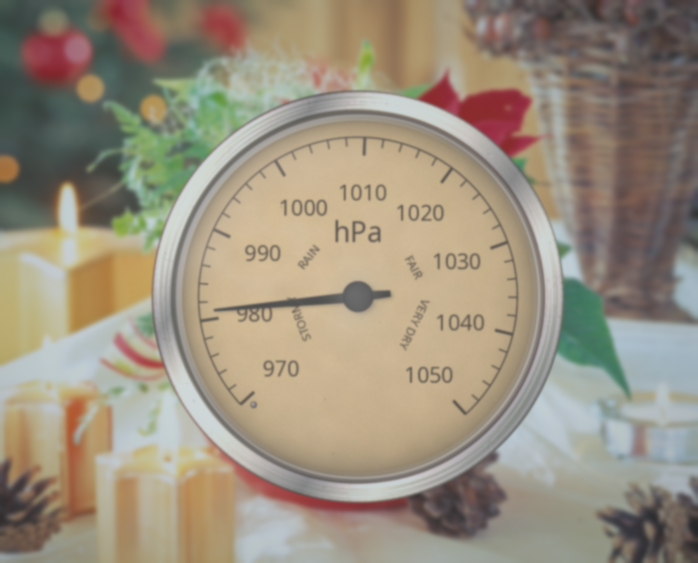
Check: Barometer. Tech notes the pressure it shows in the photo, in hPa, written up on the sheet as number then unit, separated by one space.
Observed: 981 hPa
